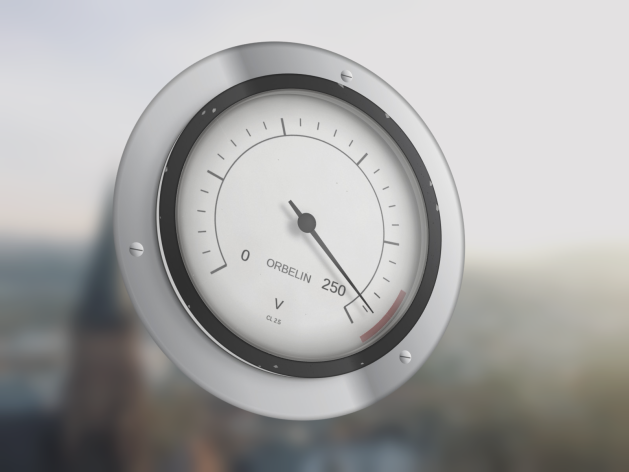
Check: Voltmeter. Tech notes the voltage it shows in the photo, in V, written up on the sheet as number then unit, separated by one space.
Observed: 240 V
